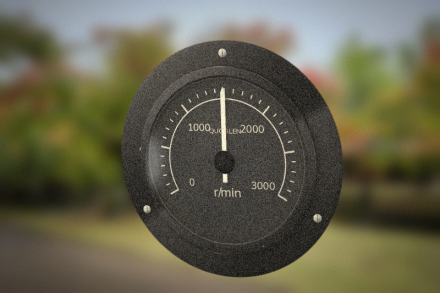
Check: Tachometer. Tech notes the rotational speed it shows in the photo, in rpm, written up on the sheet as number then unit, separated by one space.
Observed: 1500 rpm
